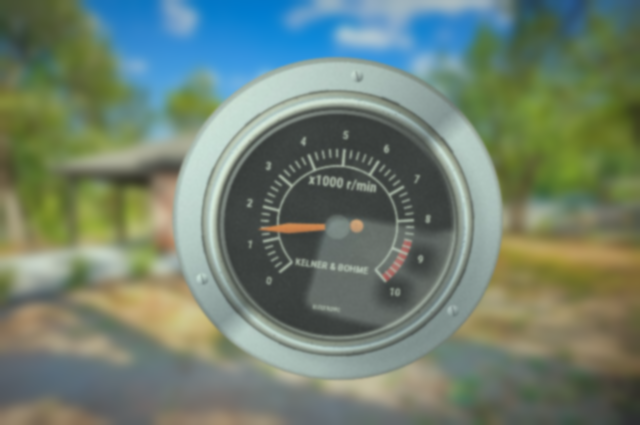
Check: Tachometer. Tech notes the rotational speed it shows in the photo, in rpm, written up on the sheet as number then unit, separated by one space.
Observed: 1400 rpm
